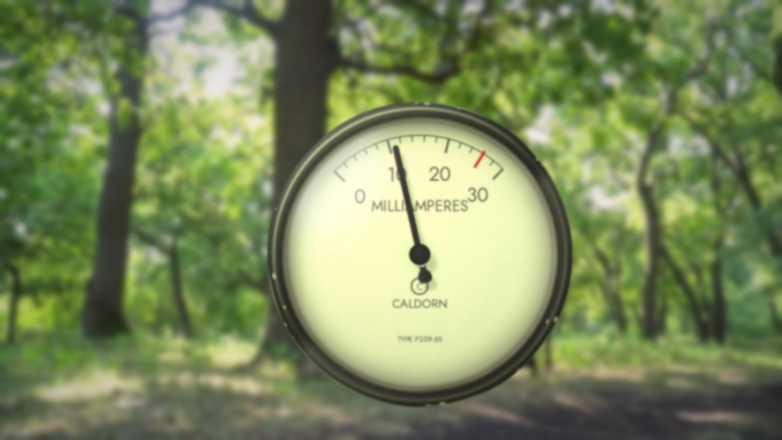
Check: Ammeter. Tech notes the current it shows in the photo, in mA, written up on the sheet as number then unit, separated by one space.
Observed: 11 mA
